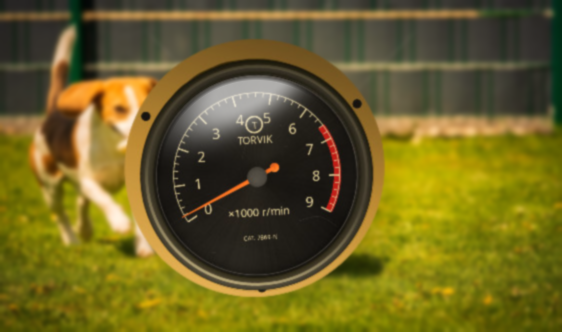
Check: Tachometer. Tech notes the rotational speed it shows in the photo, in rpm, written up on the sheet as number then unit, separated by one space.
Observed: 200 rpm
